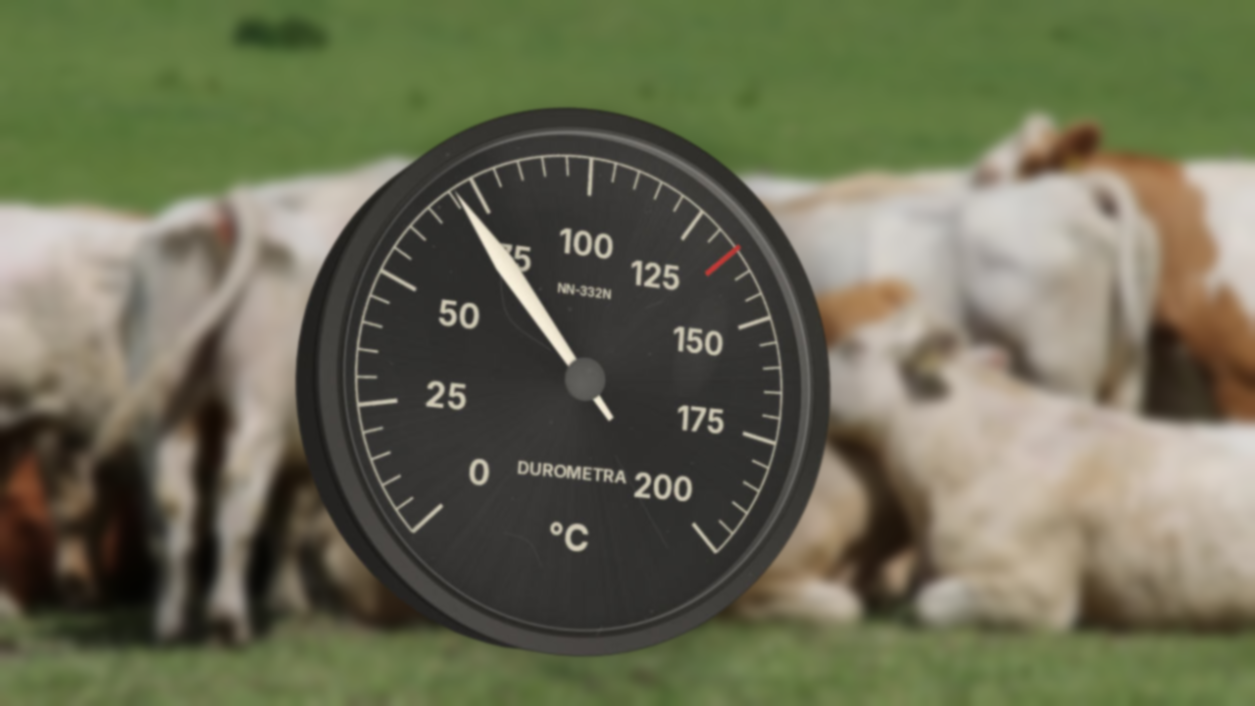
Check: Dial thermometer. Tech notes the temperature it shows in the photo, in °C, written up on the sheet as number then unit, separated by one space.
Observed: 70 °C
